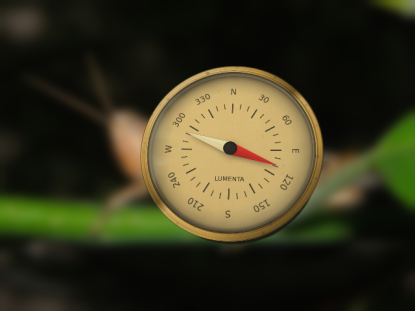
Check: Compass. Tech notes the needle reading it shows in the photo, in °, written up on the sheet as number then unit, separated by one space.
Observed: 110 °
